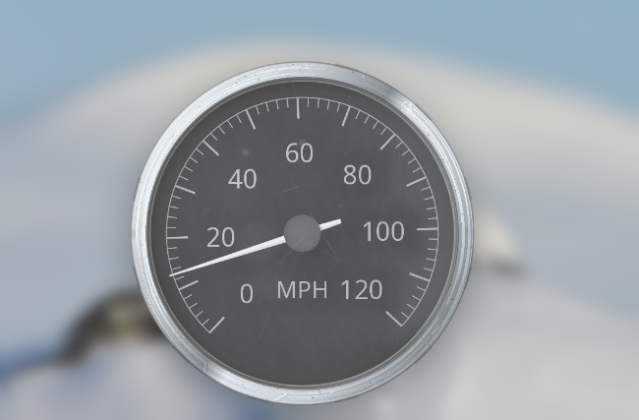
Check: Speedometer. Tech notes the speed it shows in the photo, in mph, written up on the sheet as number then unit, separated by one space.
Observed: 13 mph
